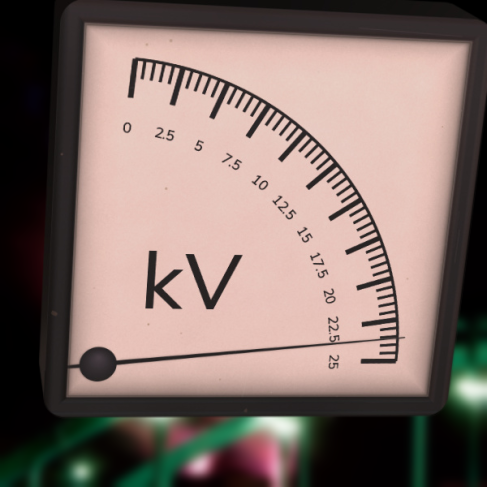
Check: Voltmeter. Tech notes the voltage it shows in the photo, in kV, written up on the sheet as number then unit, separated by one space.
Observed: 23.5 kV
